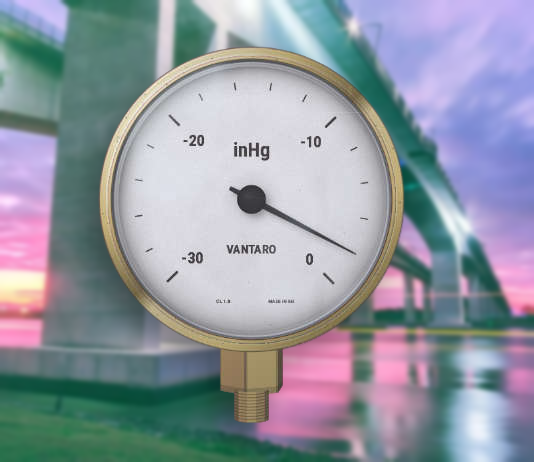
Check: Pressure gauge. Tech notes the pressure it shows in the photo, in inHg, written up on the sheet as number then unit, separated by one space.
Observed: -2 inHg
